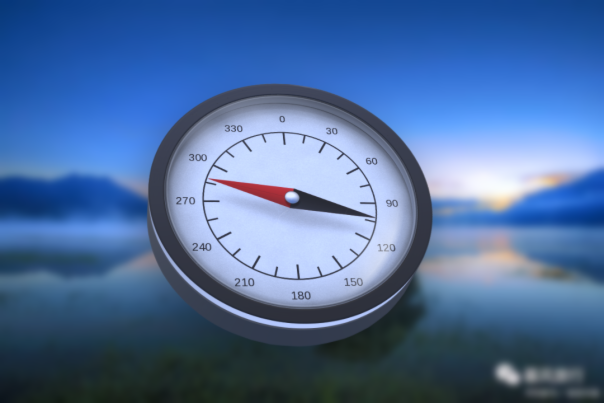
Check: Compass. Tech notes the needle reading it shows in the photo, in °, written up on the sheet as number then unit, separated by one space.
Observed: 285 °
